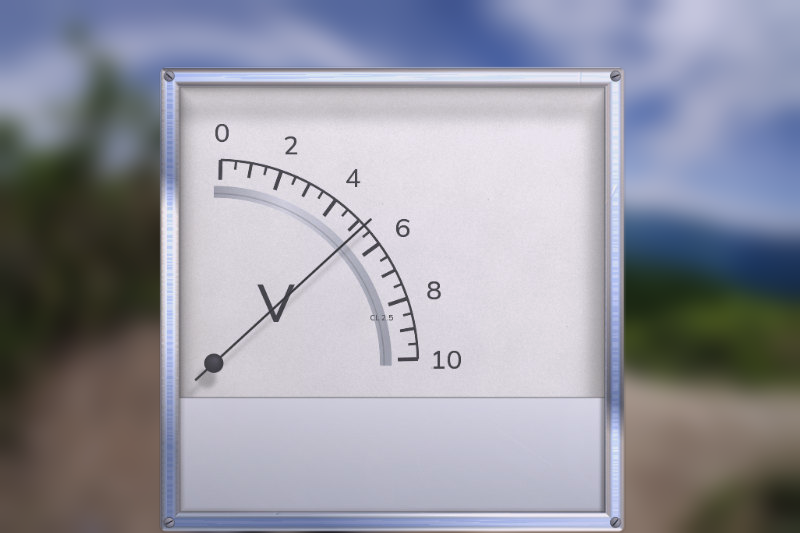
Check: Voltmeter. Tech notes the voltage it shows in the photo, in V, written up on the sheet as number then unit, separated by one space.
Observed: 5.25 V
